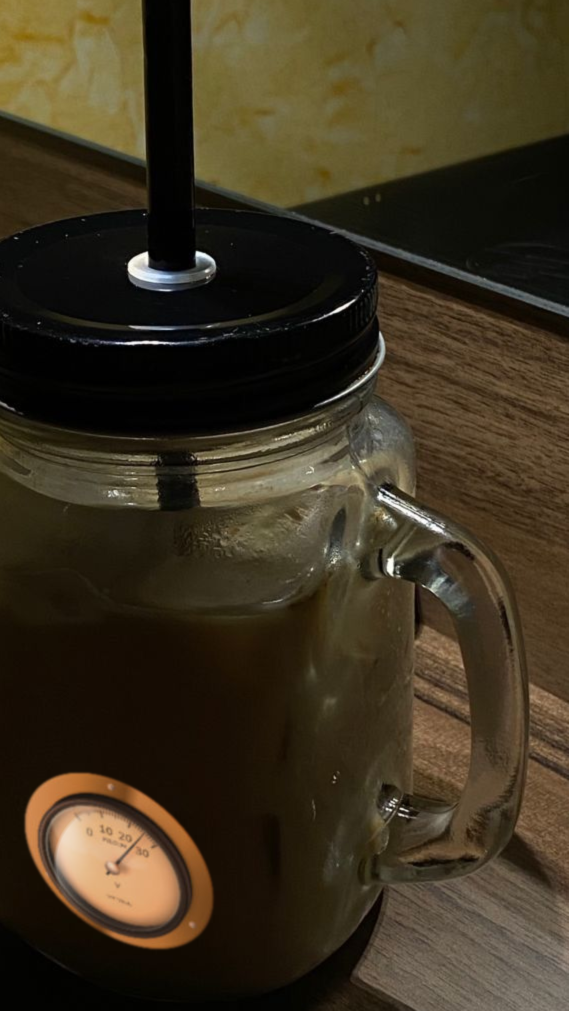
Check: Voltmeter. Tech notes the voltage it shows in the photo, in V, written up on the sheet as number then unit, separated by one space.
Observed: 25 V
